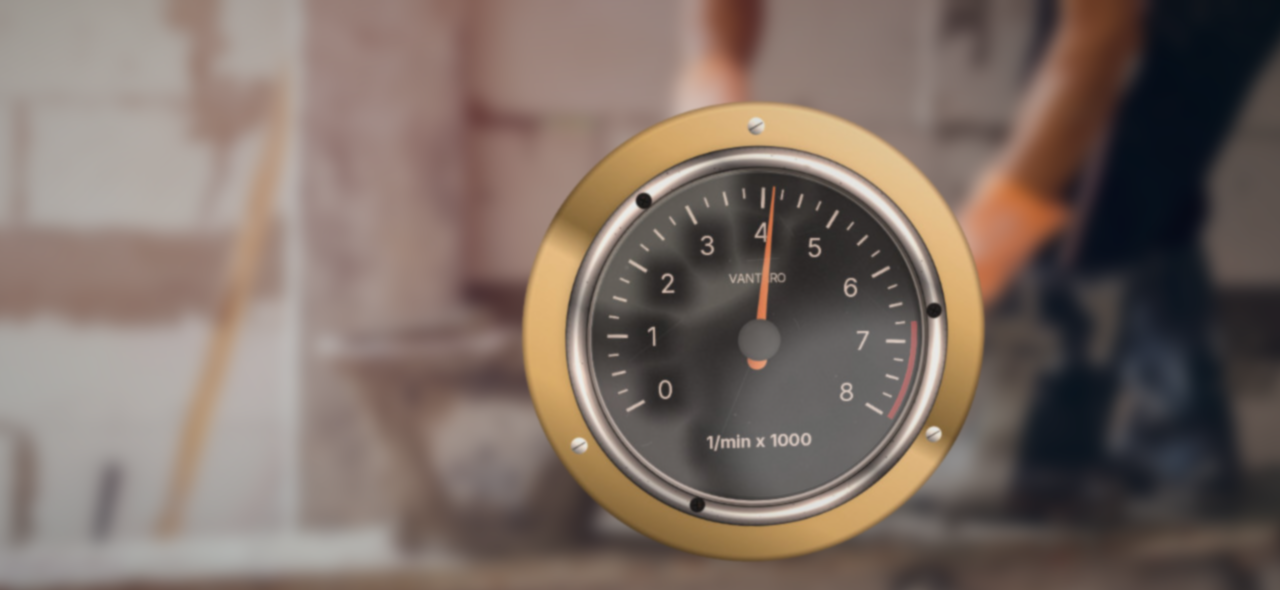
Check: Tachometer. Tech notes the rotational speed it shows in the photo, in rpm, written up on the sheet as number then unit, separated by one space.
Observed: 4125 rpm
